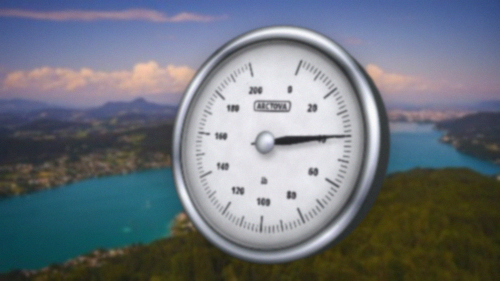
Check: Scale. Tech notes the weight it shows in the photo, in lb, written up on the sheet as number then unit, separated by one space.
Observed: 40 lb
